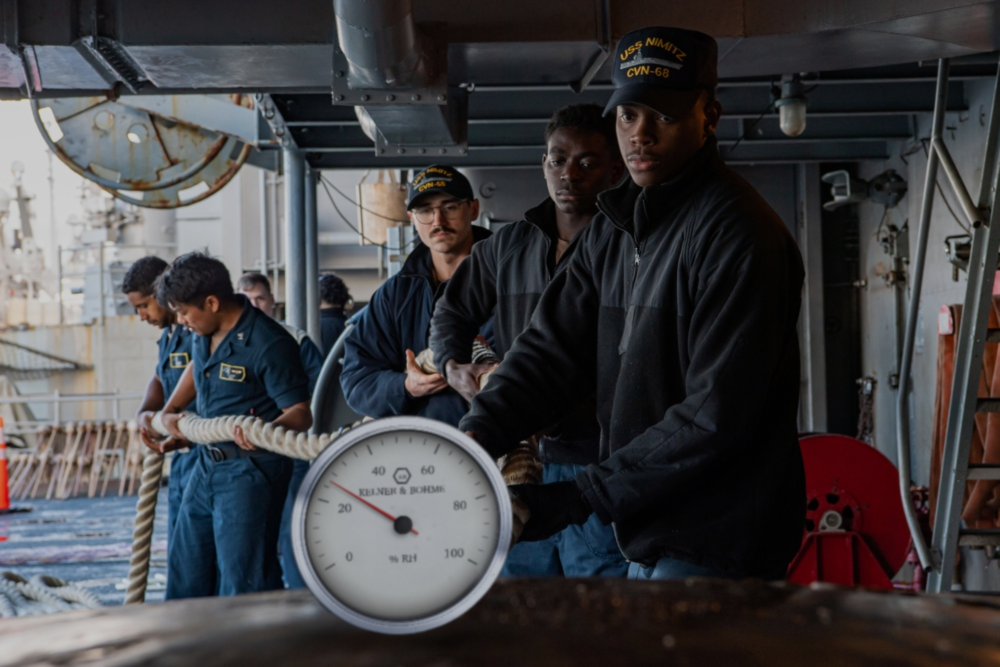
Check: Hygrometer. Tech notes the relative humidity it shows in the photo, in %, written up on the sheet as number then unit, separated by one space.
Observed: 26 %
